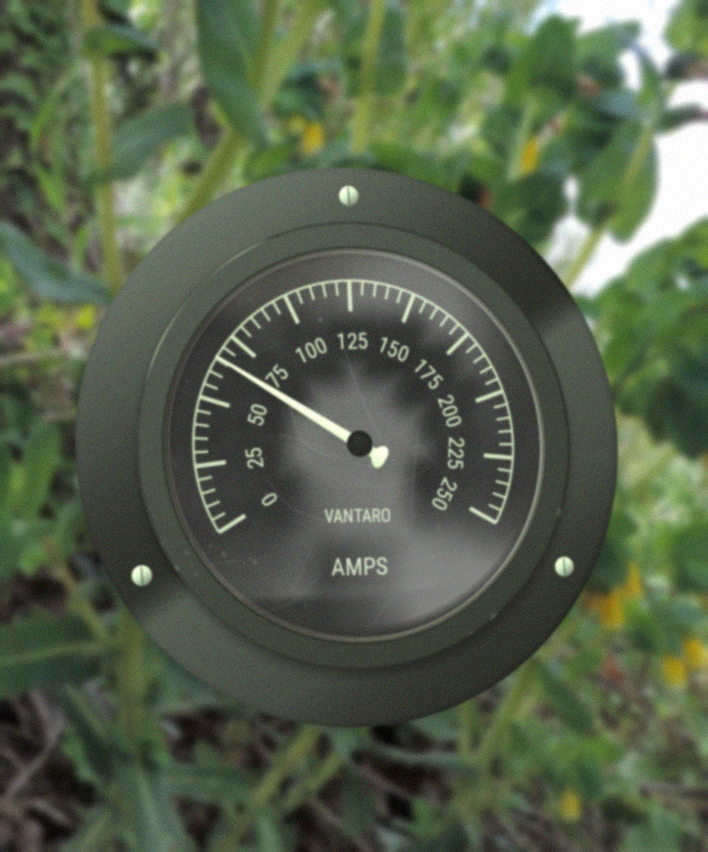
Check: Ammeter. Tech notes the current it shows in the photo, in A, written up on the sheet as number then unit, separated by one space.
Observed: 65 A
